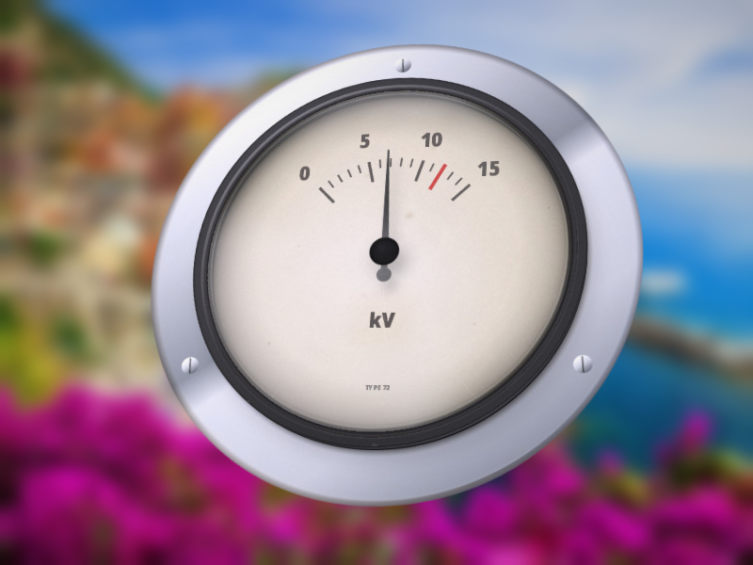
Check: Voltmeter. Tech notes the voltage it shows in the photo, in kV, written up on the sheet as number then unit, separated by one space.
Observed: 7 kV
